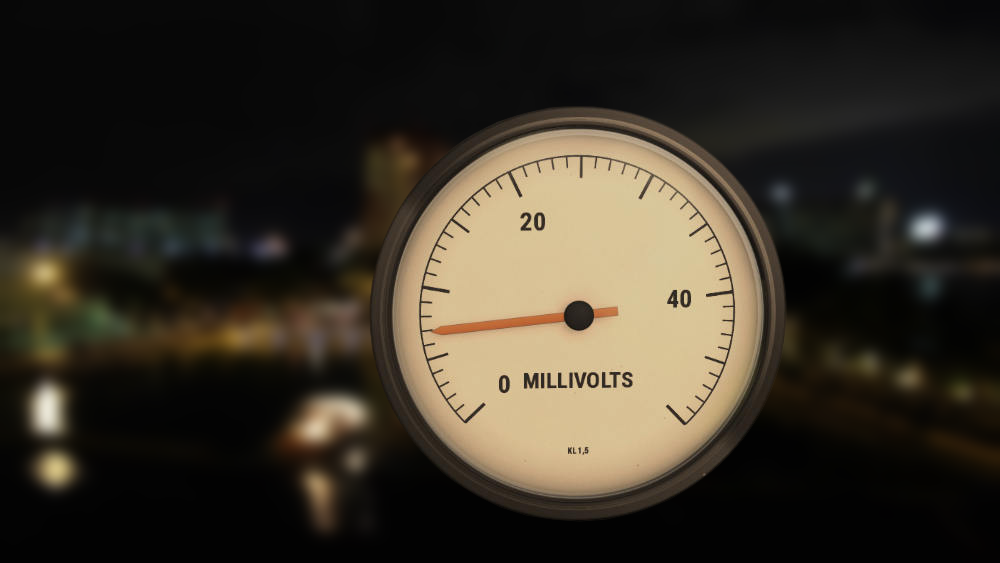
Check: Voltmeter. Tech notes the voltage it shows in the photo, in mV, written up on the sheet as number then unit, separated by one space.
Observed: 7 mV
